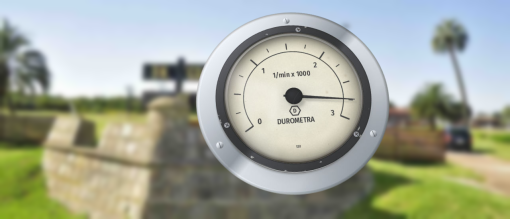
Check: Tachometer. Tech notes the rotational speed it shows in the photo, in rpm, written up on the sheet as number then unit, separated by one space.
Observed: 2750 rpm
